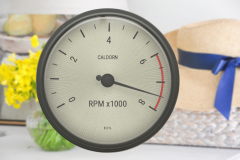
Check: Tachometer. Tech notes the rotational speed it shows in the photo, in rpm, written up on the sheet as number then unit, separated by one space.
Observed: 7500 rpm
